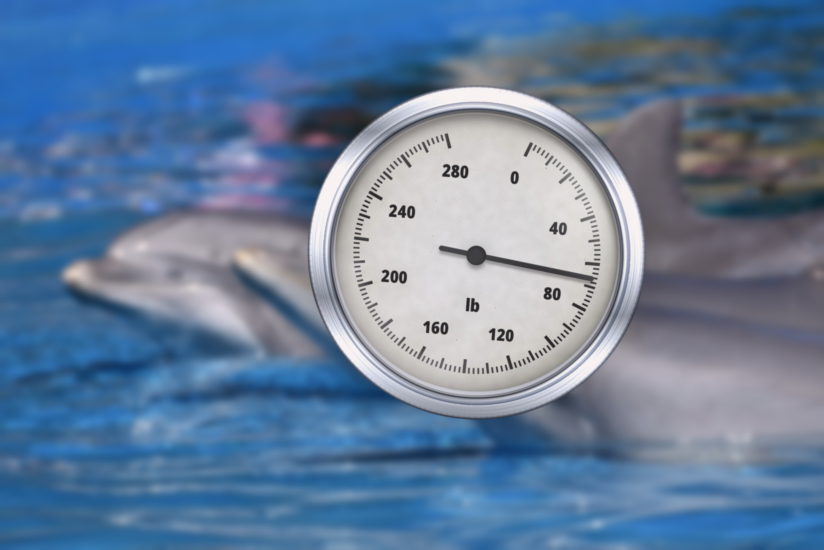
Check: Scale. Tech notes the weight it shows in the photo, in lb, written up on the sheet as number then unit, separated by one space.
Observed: 66 lb
